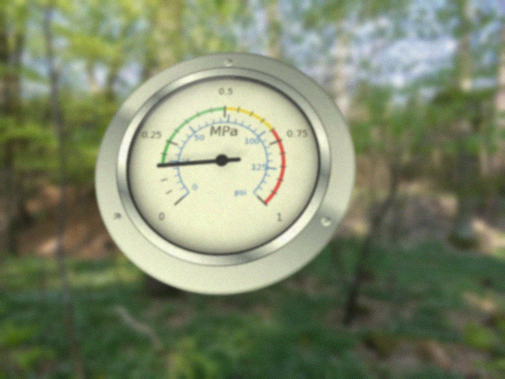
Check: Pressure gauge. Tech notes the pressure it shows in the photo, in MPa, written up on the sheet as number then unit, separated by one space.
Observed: 0.15 MPa
